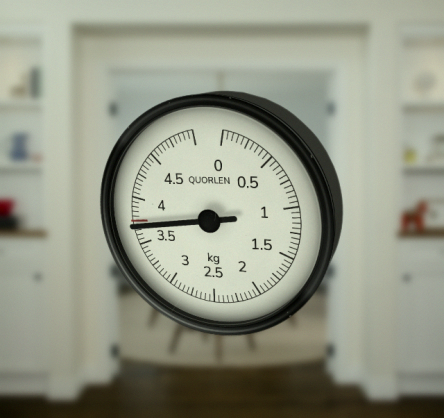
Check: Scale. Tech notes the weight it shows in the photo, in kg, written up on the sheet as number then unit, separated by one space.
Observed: 3.7 kg
